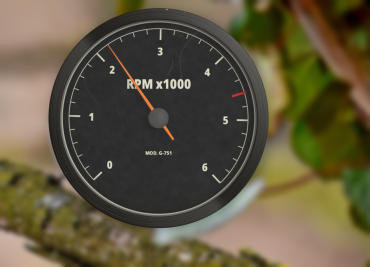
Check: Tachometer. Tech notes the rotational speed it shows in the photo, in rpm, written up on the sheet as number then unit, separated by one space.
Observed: 2200 rpm
